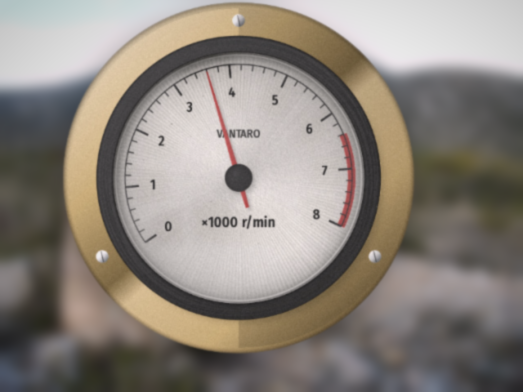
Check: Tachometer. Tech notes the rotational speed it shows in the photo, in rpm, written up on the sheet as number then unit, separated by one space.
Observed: 3600 rpm
